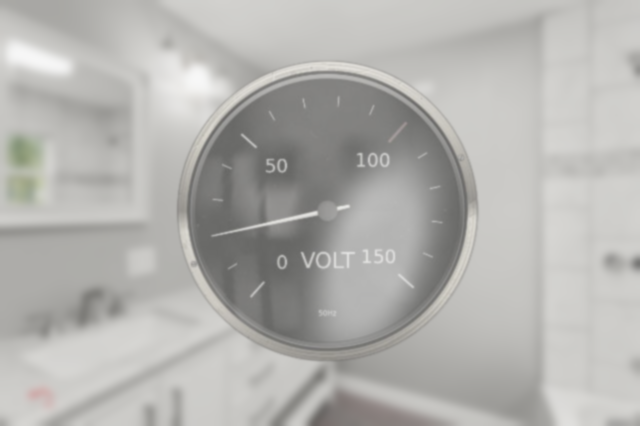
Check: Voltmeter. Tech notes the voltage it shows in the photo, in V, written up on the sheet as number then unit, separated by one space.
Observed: 20 V
